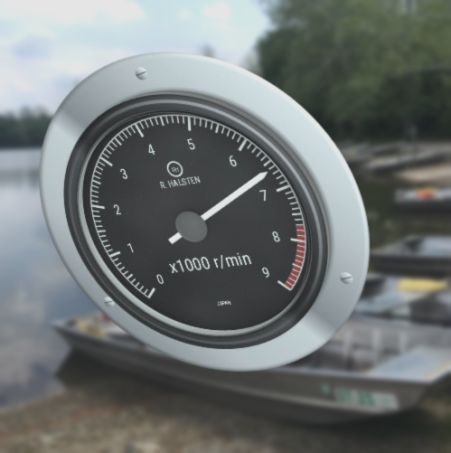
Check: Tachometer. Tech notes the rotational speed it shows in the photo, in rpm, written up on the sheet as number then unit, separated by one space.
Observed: 6600 rpm
